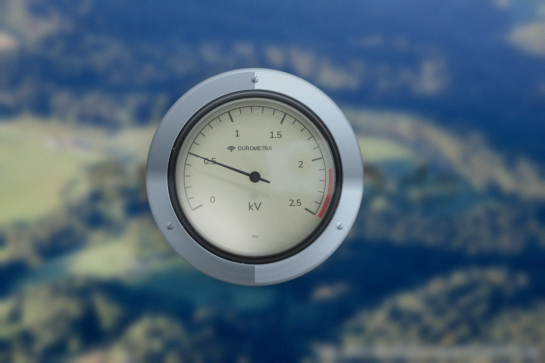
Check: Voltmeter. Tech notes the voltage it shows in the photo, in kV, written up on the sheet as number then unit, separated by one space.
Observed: 0.5 kV
